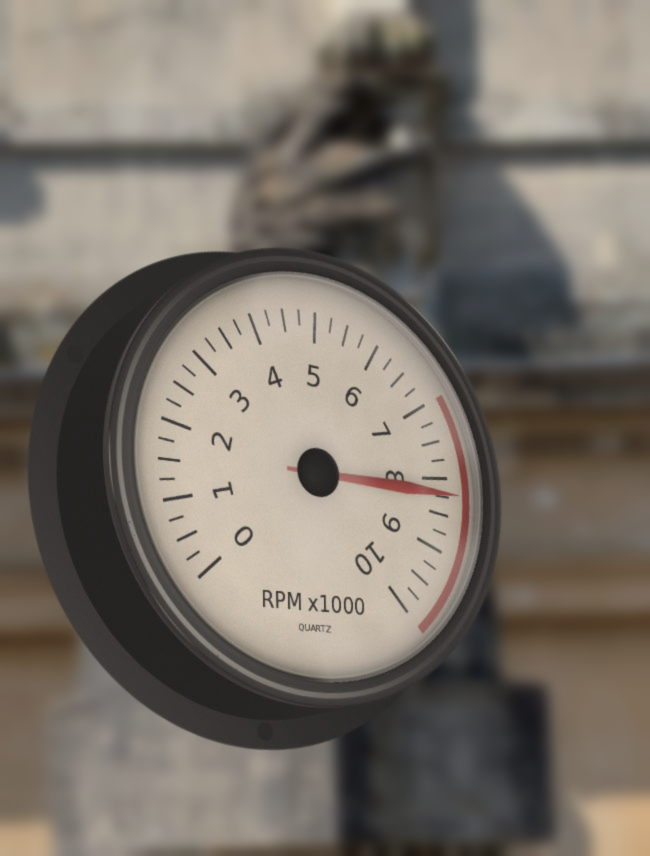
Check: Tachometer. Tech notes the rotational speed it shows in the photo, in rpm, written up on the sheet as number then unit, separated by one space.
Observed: 8250 rpm
